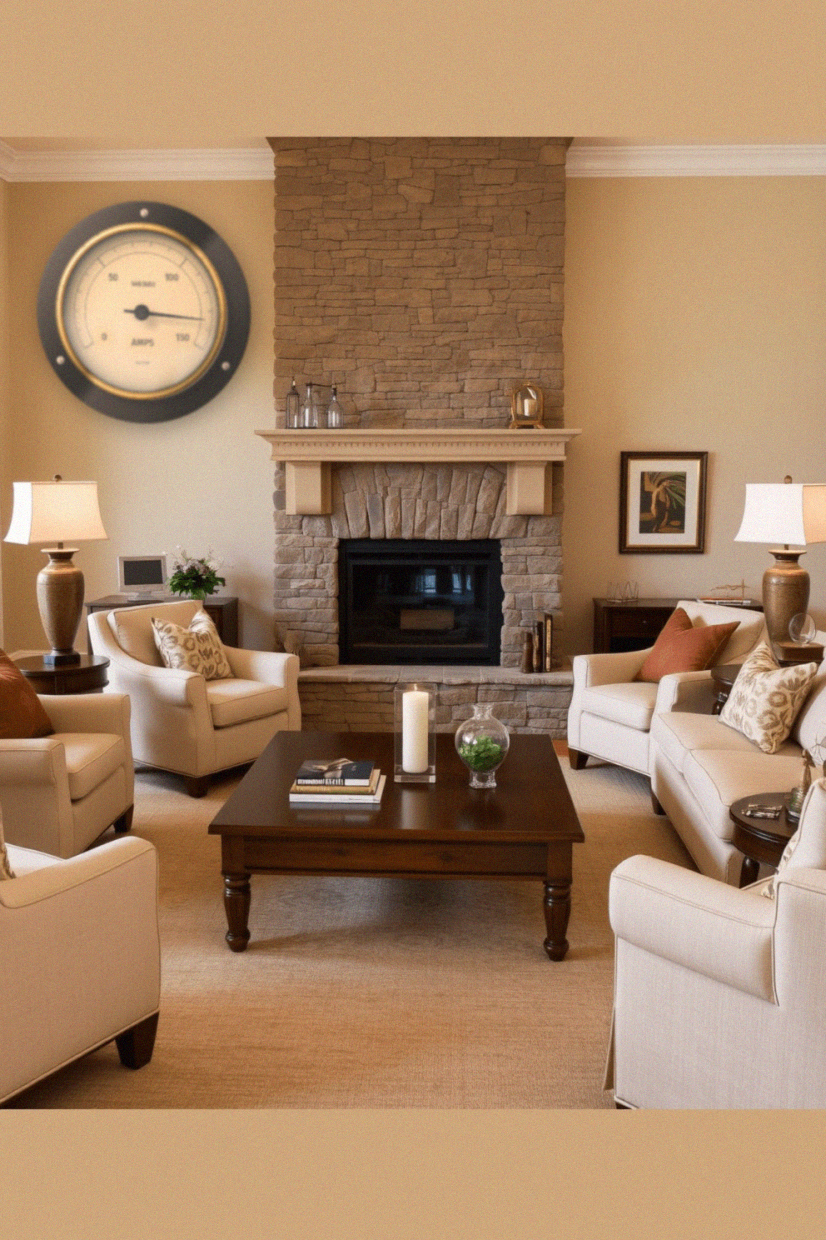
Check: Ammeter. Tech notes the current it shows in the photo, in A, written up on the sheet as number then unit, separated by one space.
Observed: 135 A
